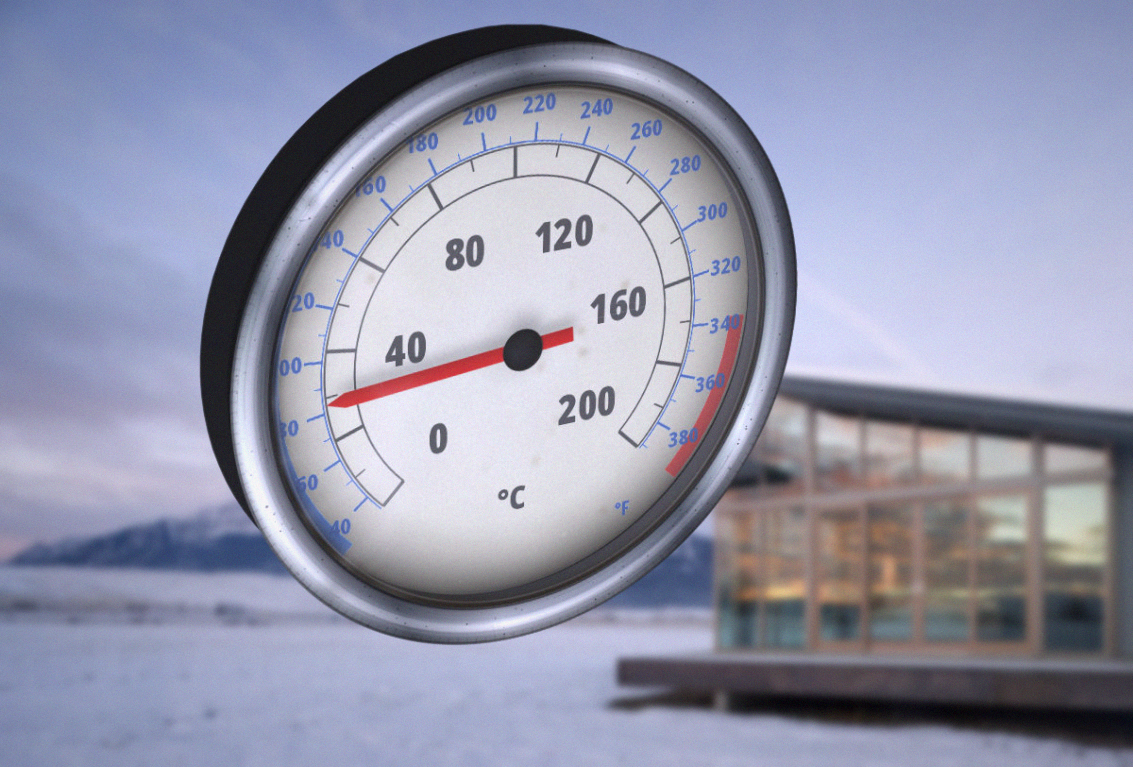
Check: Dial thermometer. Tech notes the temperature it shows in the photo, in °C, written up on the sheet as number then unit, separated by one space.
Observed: 30 °C
